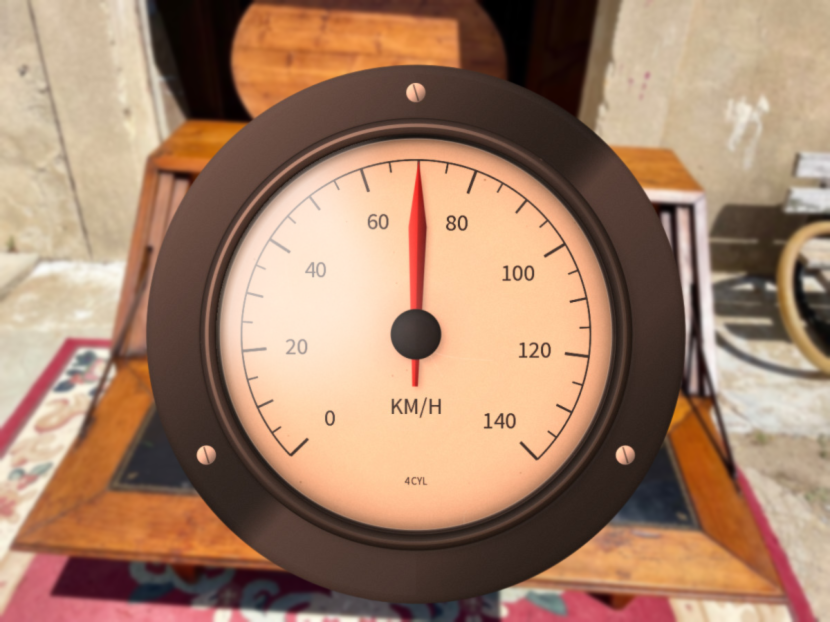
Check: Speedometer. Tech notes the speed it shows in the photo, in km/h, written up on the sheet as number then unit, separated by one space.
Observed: 70 km/h
